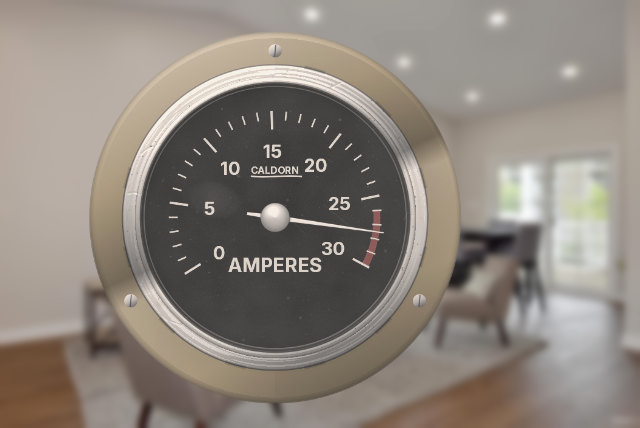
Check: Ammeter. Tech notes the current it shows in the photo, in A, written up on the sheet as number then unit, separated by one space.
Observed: 27.5 A
